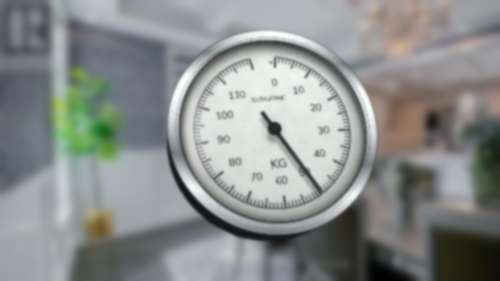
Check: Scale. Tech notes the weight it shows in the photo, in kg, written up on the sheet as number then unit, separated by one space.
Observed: 50 kg
